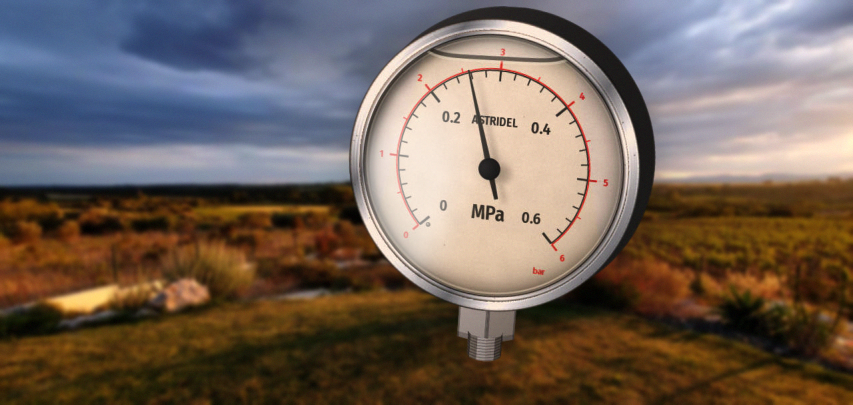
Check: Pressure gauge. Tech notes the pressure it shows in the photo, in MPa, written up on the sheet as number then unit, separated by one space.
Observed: 0.26 MPa
